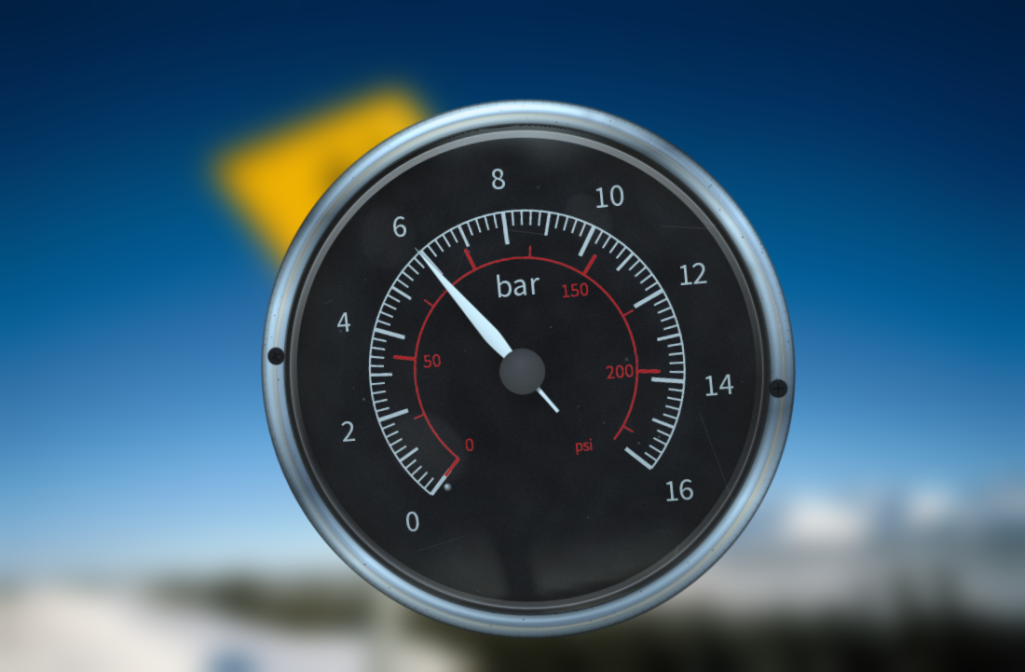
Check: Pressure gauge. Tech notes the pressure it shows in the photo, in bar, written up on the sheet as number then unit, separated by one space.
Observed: 6 bar
